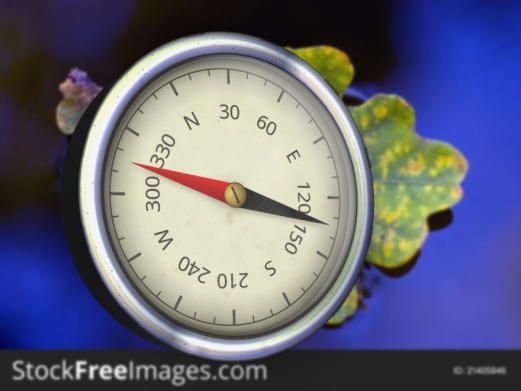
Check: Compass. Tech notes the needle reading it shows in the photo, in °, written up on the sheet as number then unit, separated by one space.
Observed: 315 °
